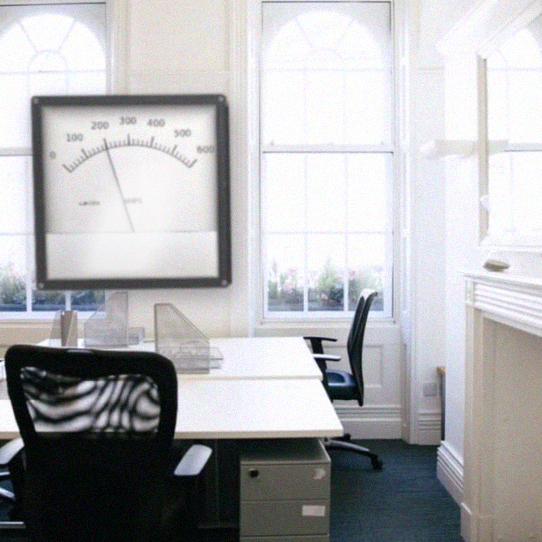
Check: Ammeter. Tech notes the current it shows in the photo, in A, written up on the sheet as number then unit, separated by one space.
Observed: 200 A
